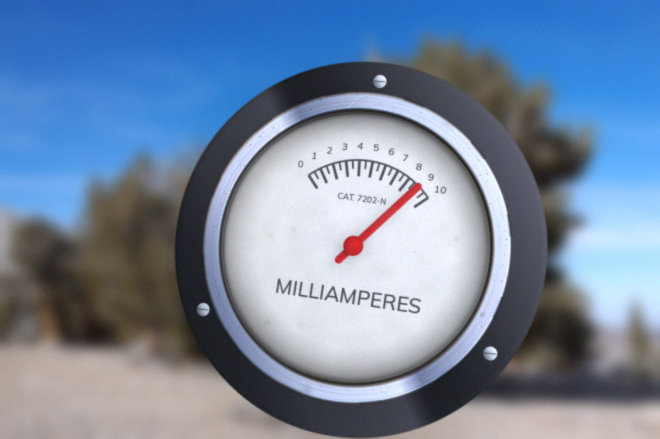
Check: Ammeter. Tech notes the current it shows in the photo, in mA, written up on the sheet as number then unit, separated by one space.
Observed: 9 mA
